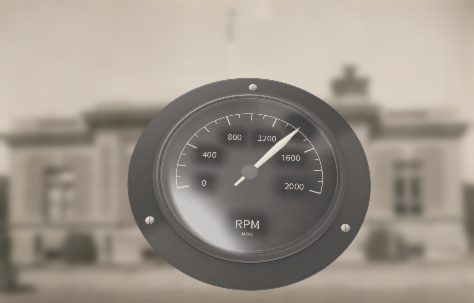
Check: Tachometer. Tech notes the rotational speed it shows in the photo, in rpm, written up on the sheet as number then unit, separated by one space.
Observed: 1400 rpm
